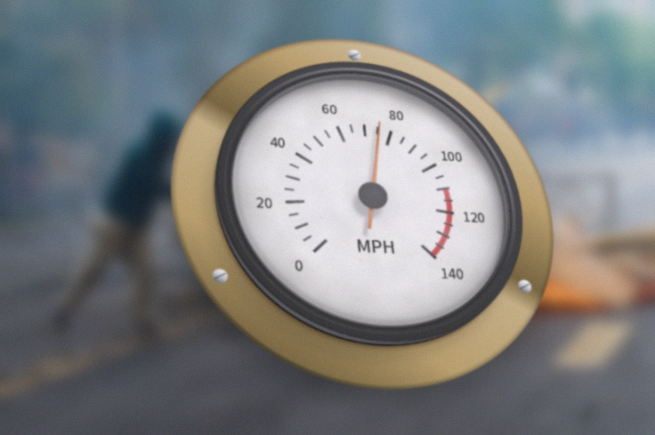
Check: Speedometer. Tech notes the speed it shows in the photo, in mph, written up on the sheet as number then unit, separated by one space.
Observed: 75 mph
